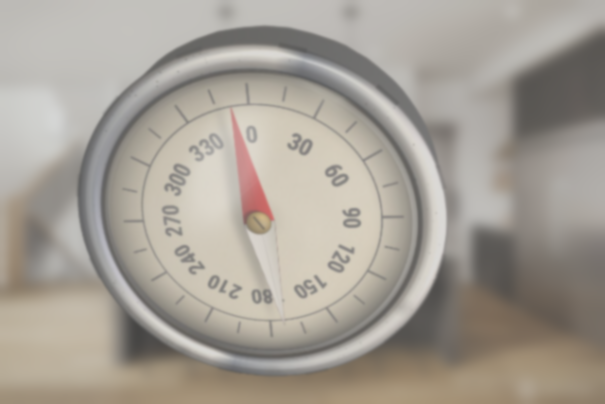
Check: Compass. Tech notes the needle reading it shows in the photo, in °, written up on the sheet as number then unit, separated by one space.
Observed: 352.5 °
